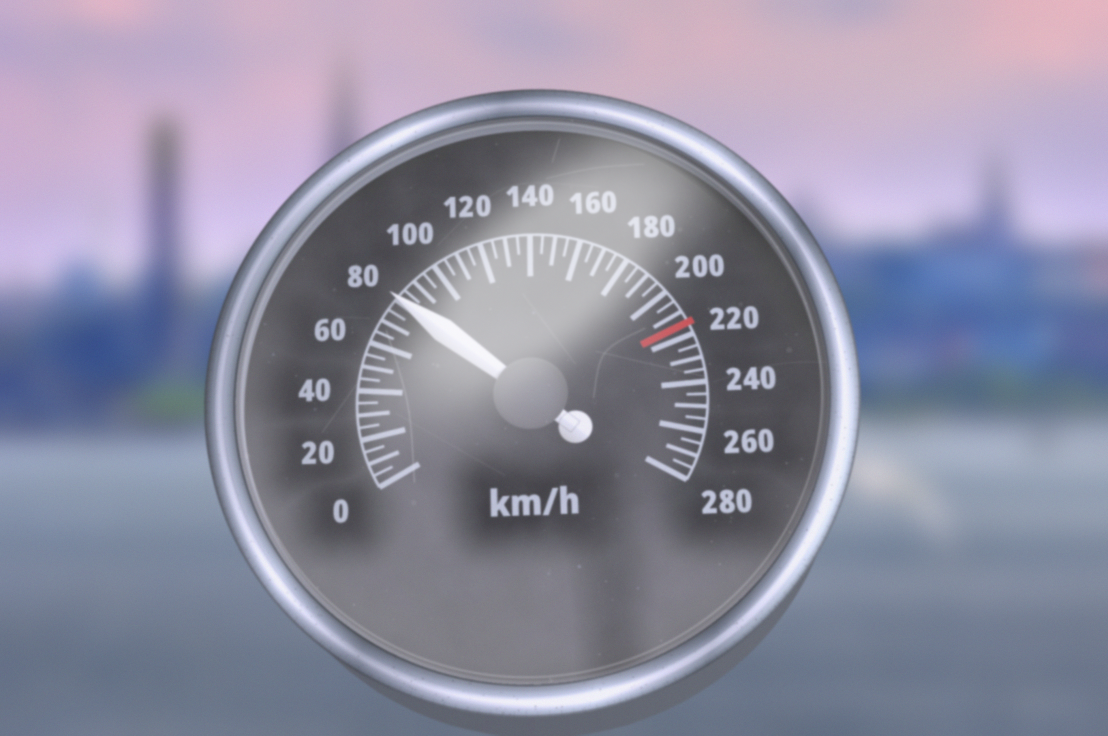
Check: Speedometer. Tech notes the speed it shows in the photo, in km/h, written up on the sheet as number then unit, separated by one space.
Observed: 80 km/h
